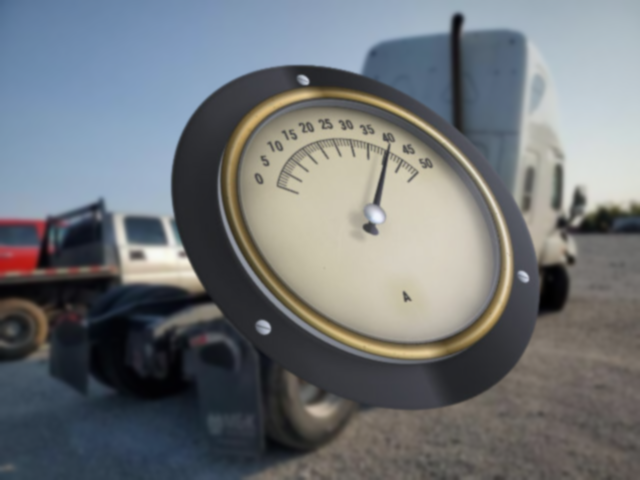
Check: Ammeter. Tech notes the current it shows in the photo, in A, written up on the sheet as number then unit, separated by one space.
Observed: 40 A
